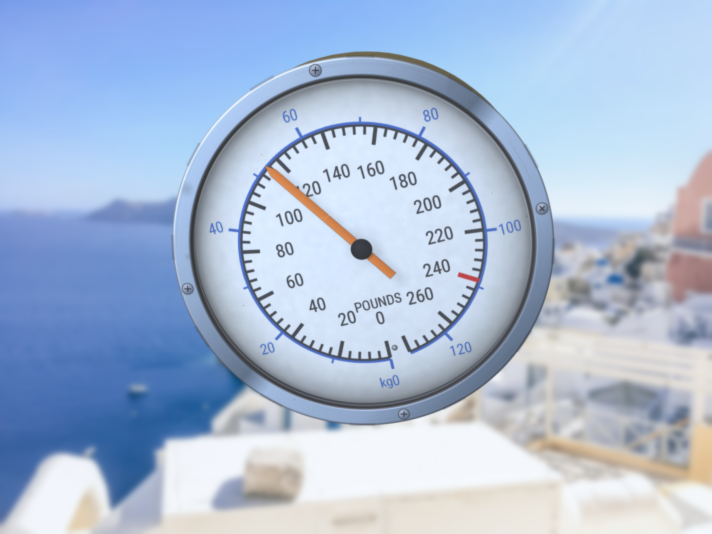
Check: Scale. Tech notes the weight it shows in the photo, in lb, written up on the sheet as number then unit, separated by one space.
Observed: 116 lb
